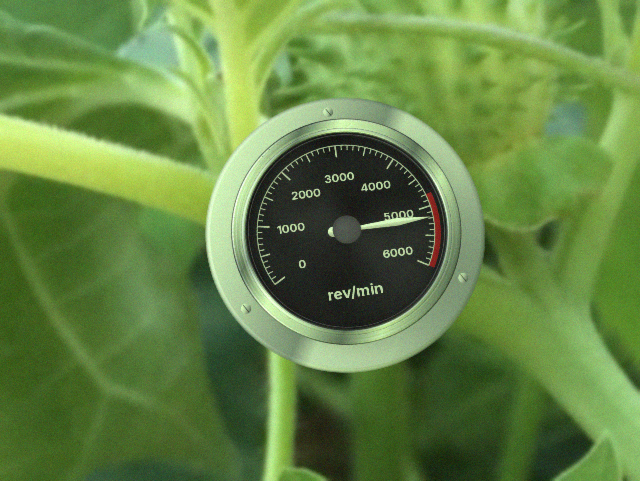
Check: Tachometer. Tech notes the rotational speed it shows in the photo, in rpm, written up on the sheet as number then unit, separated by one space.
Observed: 5200 rpm
